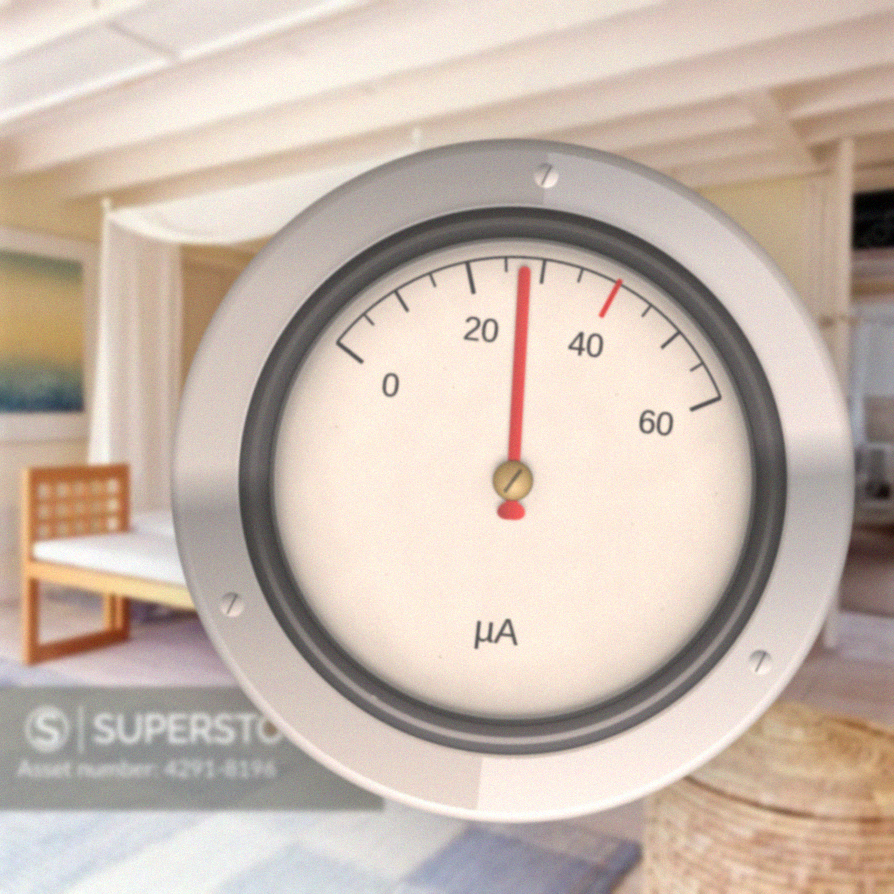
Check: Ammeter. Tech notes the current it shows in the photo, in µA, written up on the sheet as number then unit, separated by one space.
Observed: 27.5 µA
